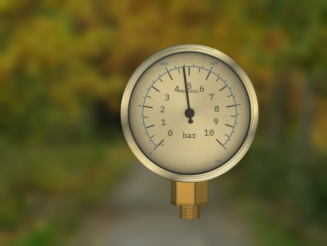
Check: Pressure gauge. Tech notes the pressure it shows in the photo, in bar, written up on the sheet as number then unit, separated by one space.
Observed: 4.75 bar
